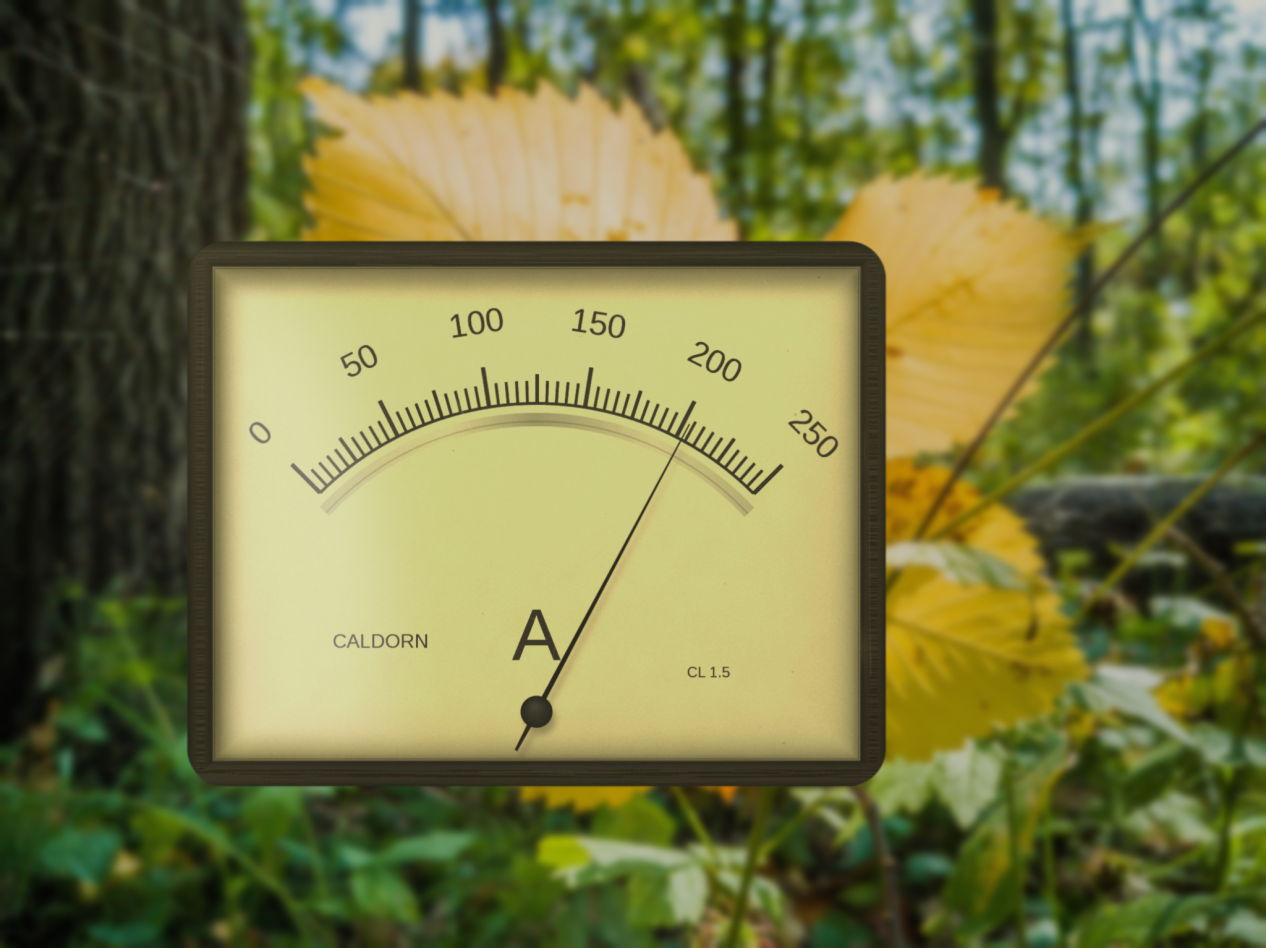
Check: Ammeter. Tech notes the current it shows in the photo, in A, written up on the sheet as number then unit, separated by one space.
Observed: 202.5 A
